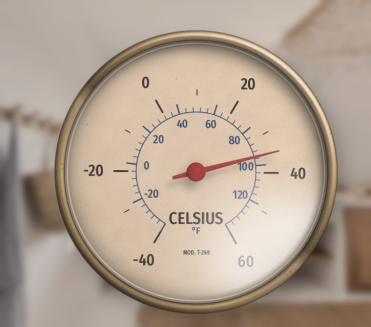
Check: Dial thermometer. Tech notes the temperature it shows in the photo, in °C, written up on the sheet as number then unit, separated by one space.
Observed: 35 °C
